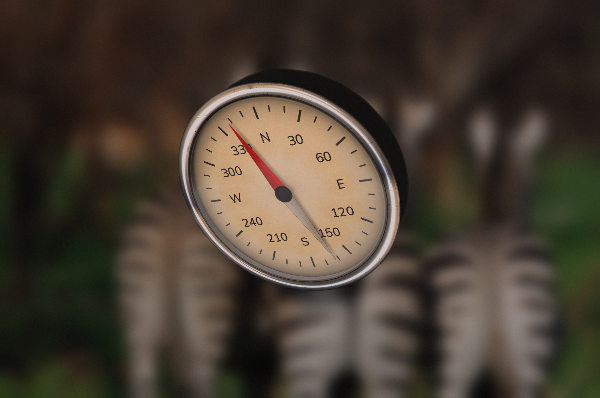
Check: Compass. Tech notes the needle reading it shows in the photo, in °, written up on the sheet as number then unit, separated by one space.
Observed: 340 °
